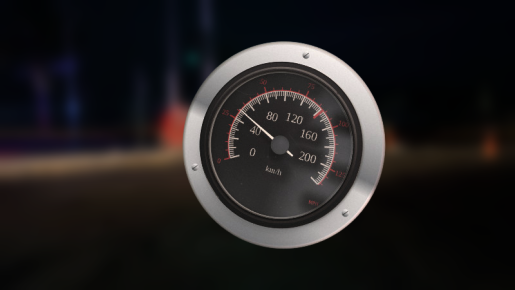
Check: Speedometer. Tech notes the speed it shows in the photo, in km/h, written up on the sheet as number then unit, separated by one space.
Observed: 50 km/h
